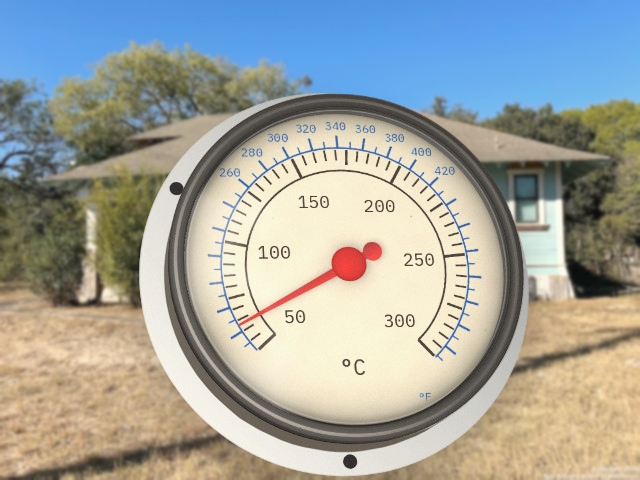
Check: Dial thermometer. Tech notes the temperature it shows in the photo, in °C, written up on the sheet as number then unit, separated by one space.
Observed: 62.5 °C
